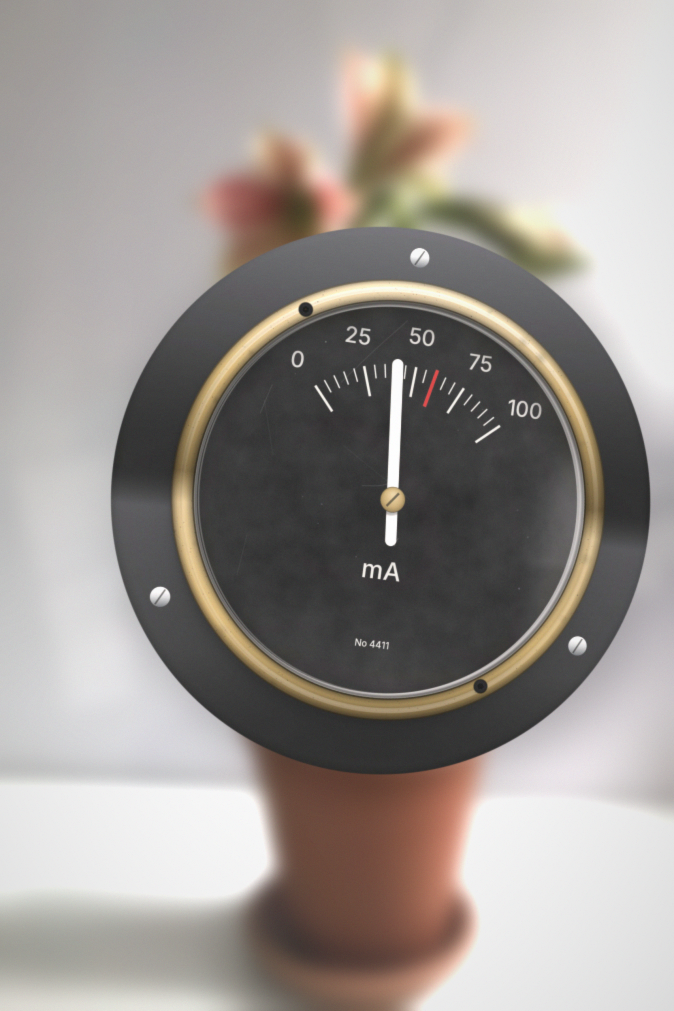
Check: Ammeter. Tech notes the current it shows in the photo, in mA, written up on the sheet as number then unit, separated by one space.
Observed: 40 mA
